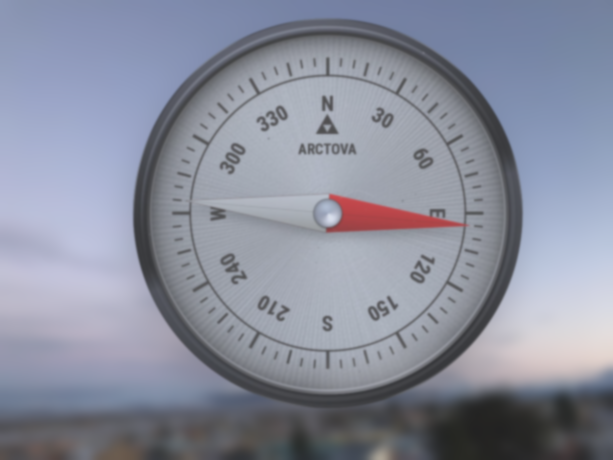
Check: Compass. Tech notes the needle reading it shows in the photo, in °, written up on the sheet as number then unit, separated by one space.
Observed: 95 °
